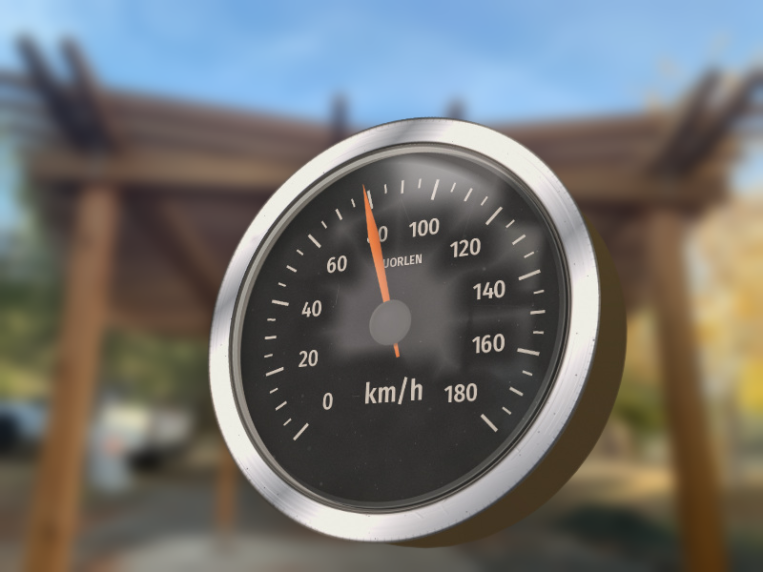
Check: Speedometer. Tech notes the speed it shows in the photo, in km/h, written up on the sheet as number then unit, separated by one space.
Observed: 80 km/h
